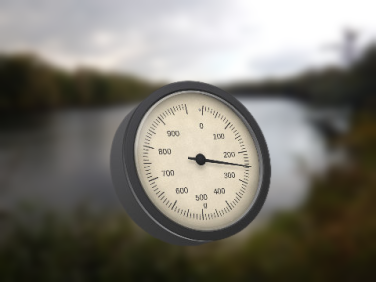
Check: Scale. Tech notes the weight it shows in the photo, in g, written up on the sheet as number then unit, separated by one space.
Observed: 250 g
